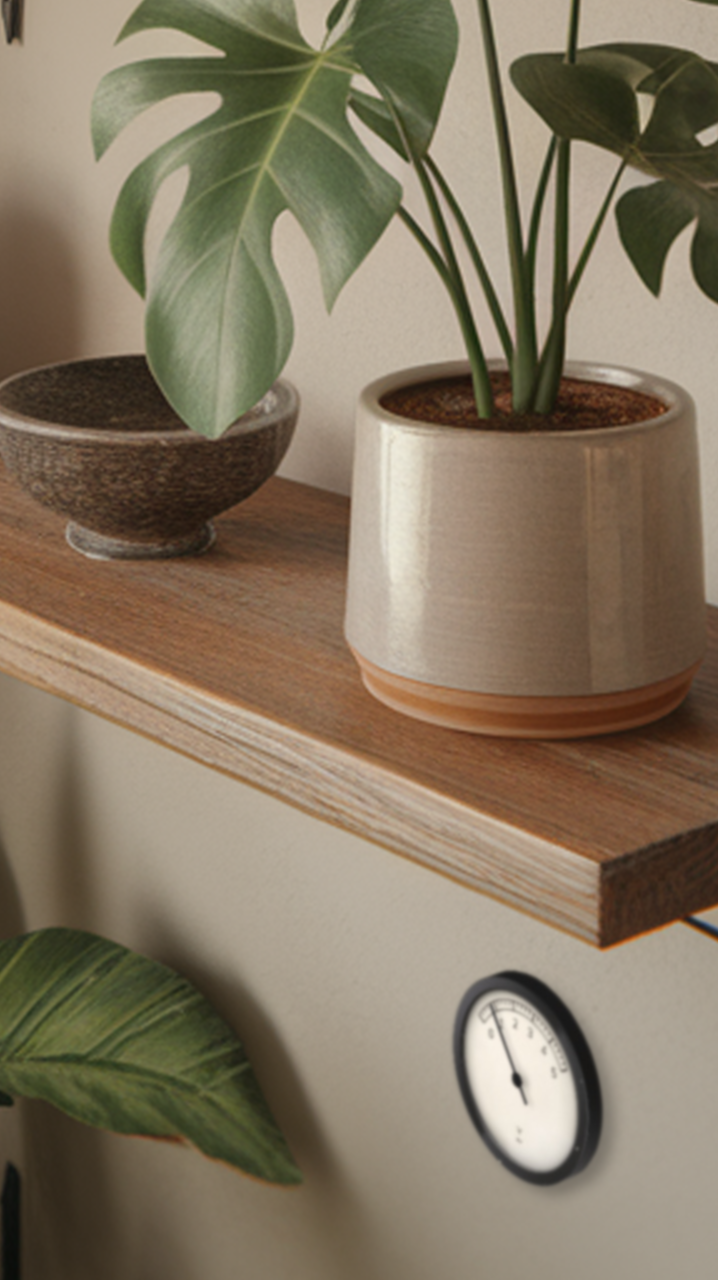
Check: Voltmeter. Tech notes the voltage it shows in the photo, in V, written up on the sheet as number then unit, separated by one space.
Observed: 1 V
